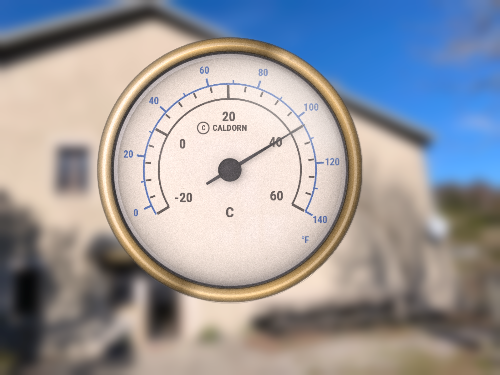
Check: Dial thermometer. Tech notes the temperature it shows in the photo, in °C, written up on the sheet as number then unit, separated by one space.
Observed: 40 °C
